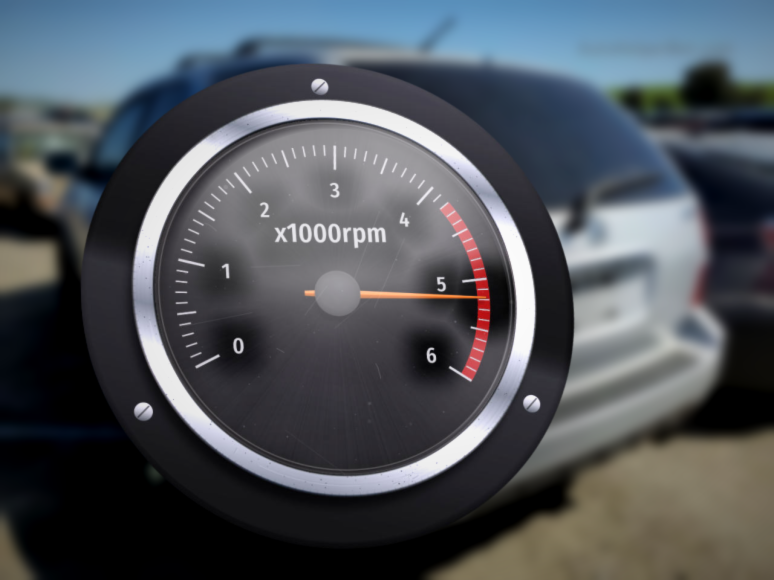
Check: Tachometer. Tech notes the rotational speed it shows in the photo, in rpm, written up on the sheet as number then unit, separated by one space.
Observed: 5200 rpm
